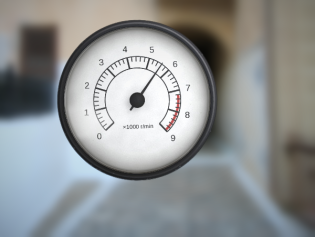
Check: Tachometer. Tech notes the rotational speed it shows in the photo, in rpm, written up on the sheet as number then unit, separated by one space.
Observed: 5600 rpm
